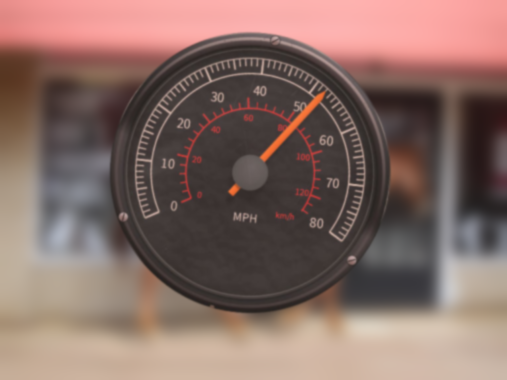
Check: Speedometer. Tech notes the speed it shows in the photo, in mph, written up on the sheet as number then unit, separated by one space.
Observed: 52 mph
